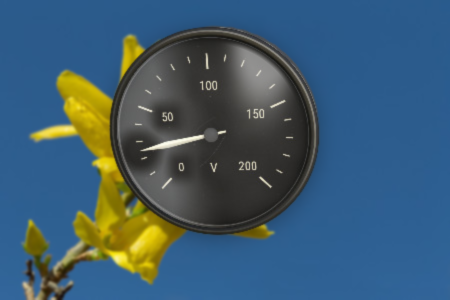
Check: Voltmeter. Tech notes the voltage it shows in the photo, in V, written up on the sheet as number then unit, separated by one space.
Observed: 25 V
